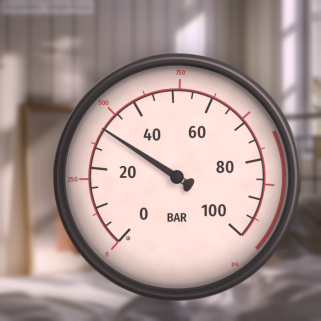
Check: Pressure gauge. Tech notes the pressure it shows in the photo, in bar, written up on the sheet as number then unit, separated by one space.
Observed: 30 bar
